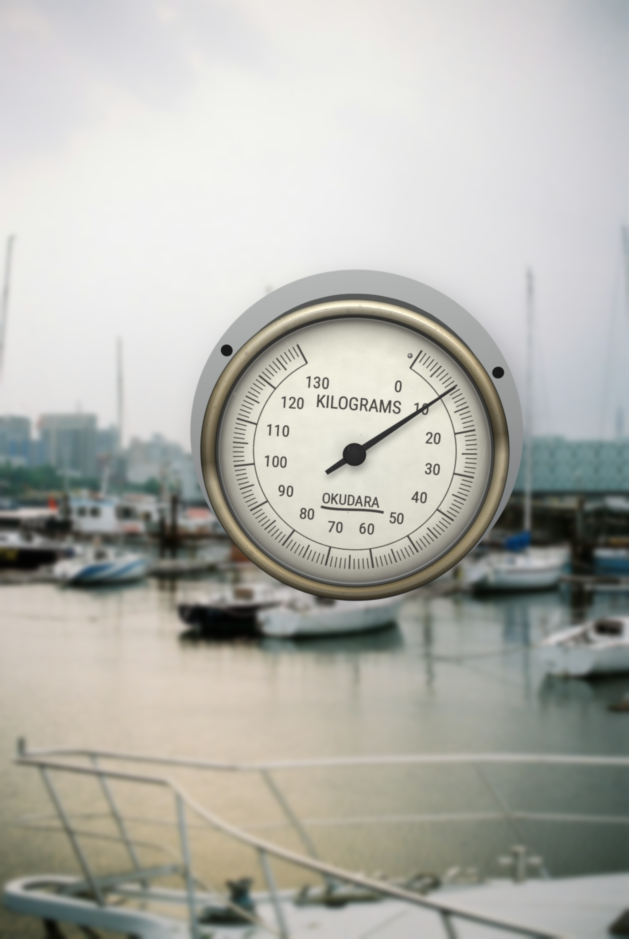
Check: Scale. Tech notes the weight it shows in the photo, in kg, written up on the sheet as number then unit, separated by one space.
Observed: 10 kg
